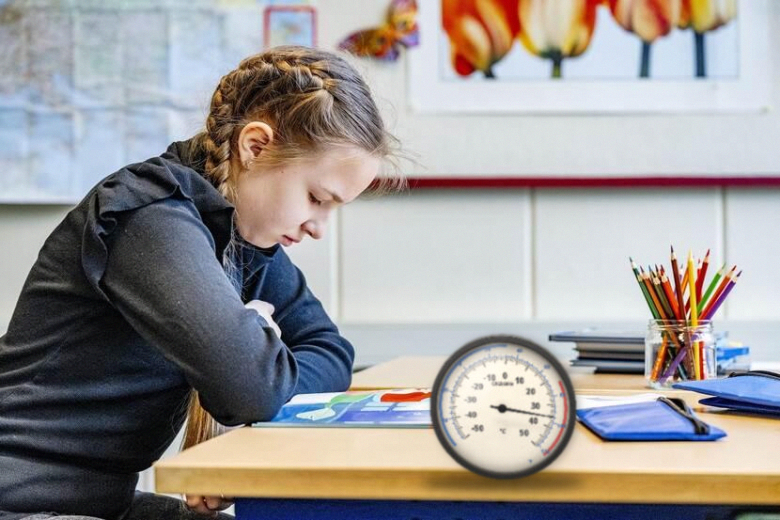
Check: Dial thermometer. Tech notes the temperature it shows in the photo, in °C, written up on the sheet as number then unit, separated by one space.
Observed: 35 °C
